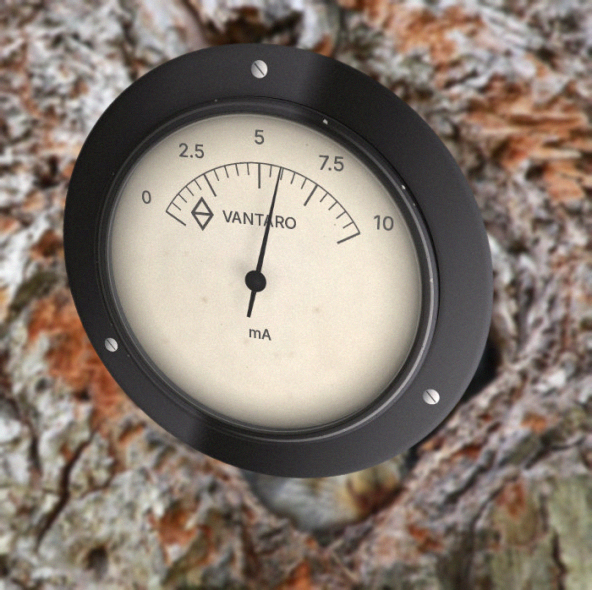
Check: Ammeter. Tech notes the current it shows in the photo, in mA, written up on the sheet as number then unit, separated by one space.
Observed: 6 mA
